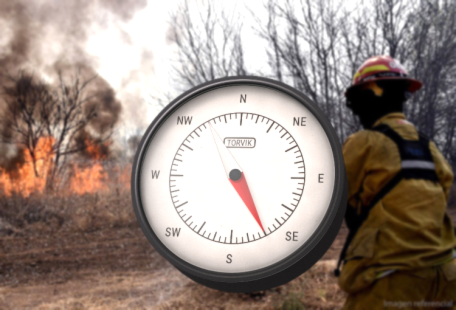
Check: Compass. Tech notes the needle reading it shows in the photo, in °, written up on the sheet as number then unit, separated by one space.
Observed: 150 °
